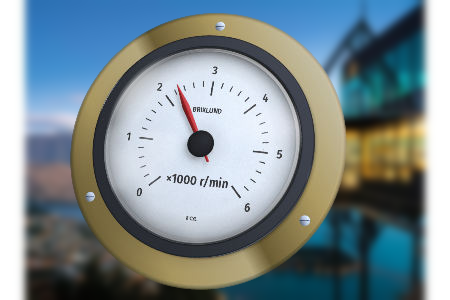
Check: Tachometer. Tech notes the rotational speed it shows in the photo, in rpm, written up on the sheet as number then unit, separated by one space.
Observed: 2300 rpm
